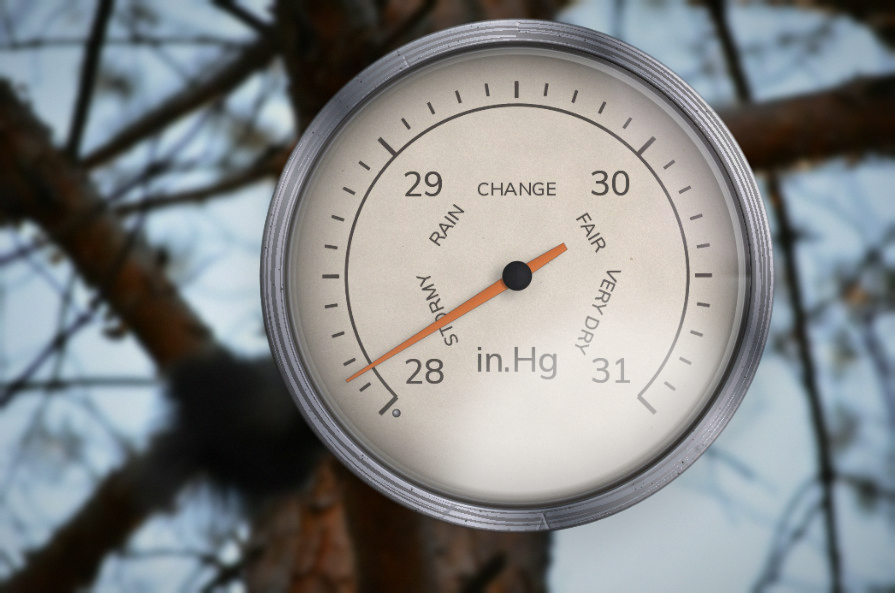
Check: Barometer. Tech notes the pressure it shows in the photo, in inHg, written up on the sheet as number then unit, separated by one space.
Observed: 28.15 inHg
